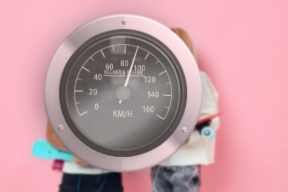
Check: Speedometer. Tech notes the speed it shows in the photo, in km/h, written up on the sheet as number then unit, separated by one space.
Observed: 90 km/h
